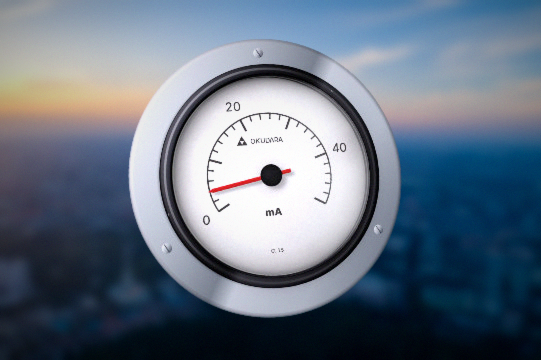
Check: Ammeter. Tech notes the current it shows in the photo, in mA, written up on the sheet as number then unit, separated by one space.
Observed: 4 mA
